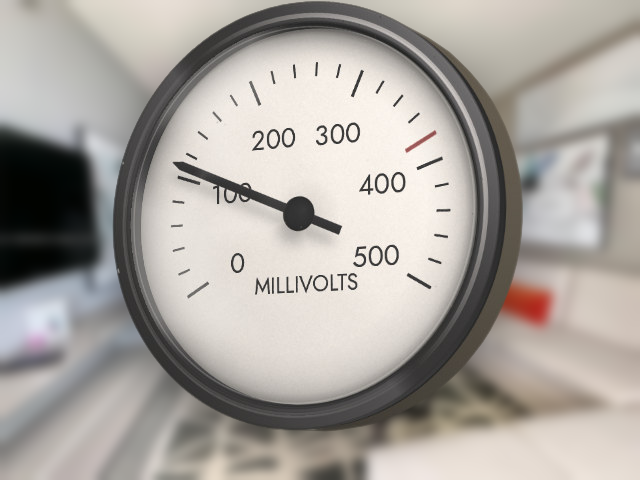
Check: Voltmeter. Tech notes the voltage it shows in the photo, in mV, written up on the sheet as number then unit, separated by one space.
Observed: 110 mV
